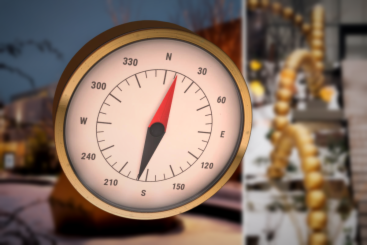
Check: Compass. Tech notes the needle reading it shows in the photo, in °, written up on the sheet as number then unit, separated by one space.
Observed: 10 °
